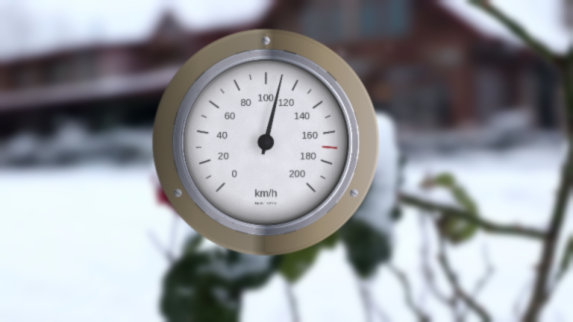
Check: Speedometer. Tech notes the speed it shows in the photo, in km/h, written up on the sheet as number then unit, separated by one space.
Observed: 110 km/h
